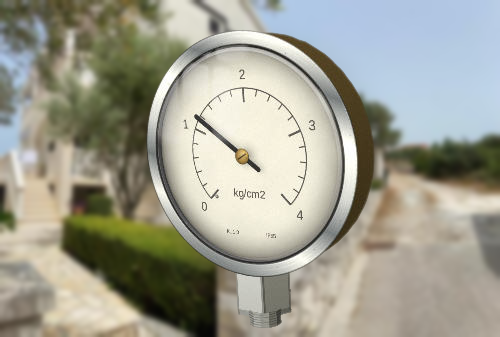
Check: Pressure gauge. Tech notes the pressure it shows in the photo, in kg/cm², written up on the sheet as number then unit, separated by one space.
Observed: 1.2 kg/cm²
